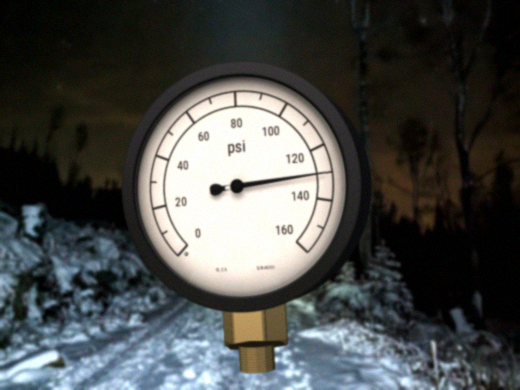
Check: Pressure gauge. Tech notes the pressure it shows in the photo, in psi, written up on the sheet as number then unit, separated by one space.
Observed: 130 psi
